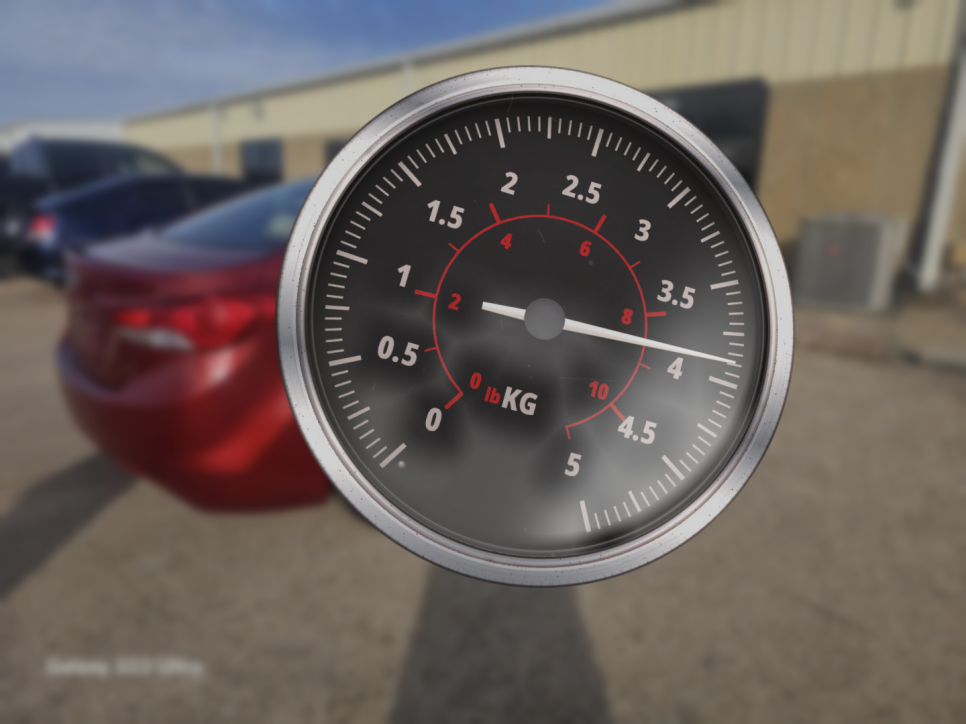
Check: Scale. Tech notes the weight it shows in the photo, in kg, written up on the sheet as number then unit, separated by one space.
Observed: 3.9 kg
